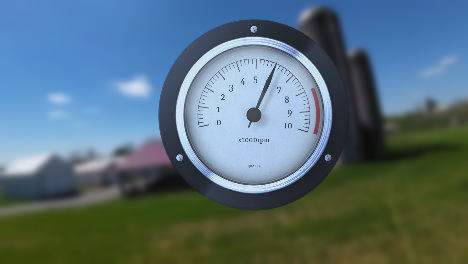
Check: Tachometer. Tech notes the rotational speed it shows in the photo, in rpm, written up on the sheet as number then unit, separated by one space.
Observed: 6000 rpm
